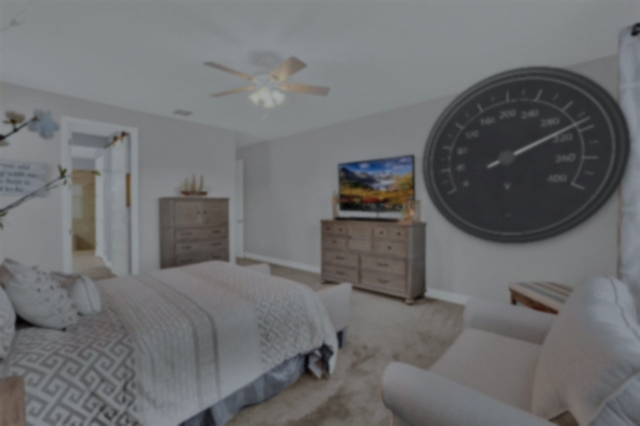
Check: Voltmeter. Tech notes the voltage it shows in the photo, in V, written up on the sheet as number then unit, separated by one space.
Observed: 310 V
